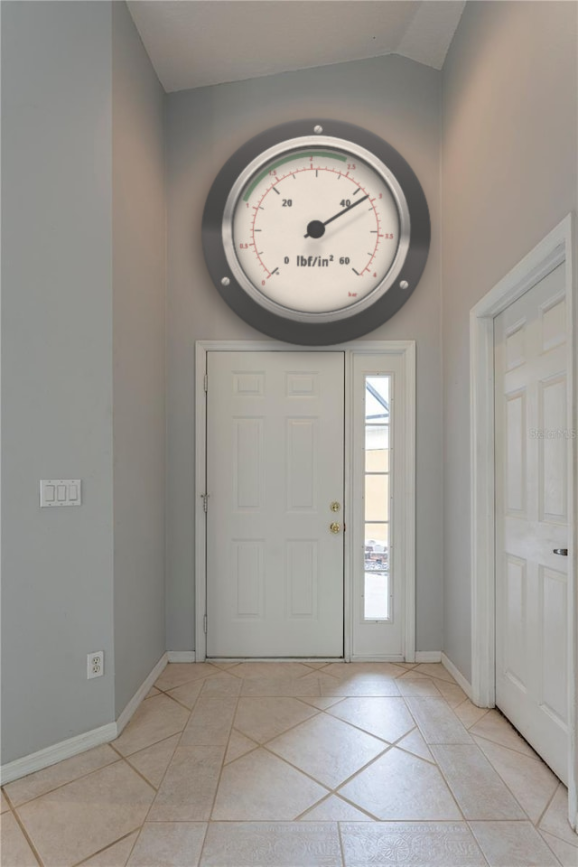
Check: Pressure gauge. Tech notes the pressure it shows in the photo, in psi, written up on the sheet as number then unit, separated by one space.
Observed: 42.5 psi
